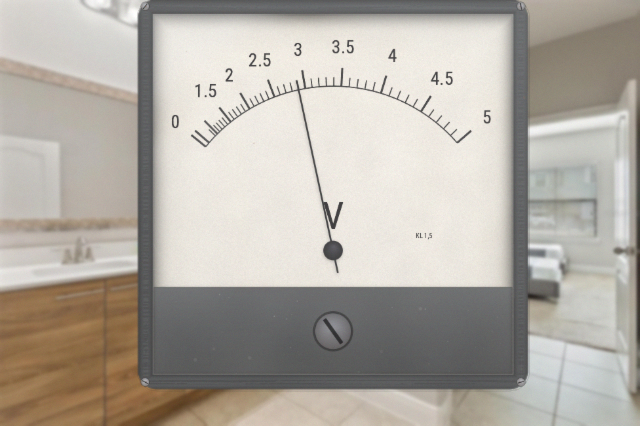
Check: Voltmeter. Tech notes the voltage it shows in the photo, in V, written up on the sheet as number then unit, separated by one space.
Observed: 2.9 V
